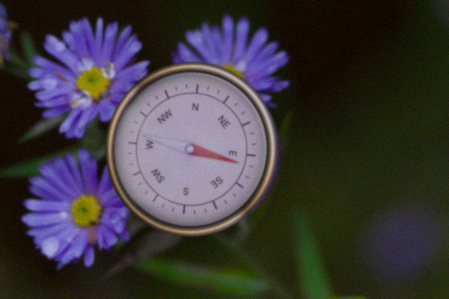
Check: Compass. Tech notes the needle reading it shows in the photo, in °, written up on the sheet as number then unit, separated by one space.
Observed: 100 °
